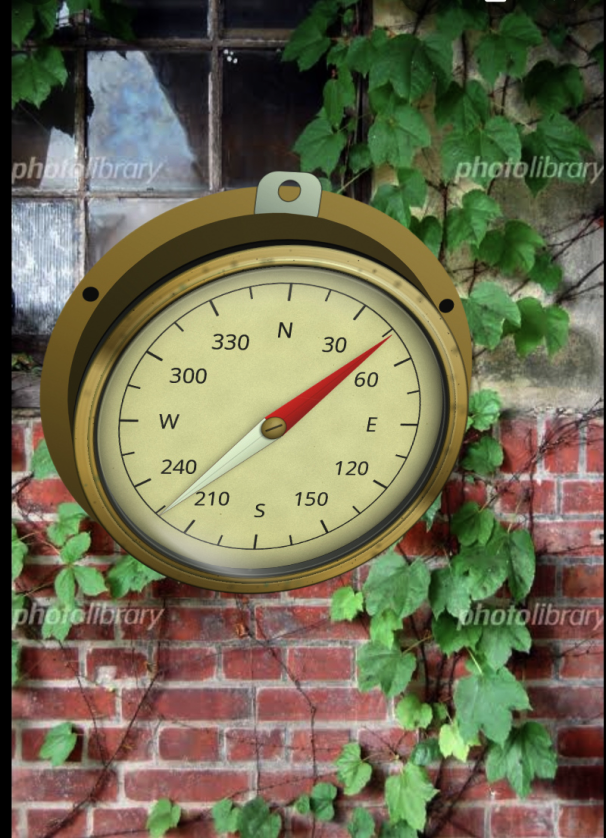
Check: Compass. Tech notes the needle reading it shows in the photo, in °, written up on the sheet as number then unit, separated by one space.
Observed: 45 °
